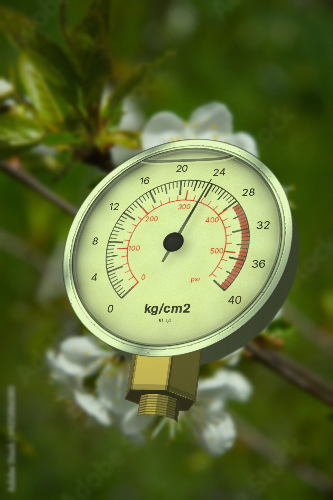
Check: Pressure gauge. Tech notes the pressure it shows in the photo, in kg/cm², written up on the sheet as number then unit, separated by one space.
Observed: 24 kg/cm²
